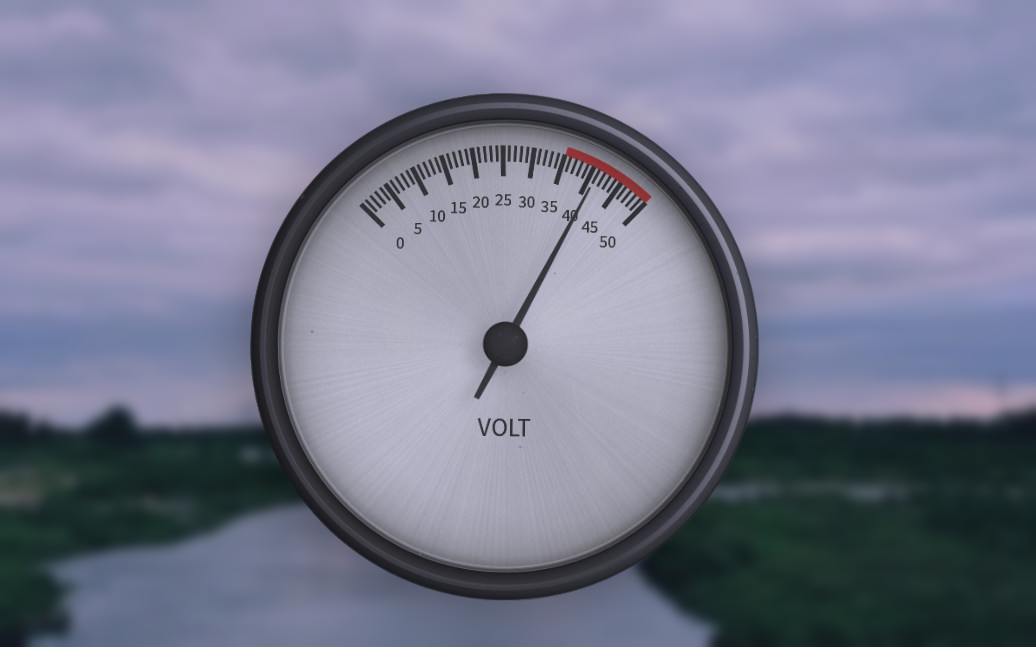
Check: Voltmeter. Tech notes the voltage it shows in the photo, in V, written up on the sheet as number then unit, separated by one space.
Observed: 41 V
